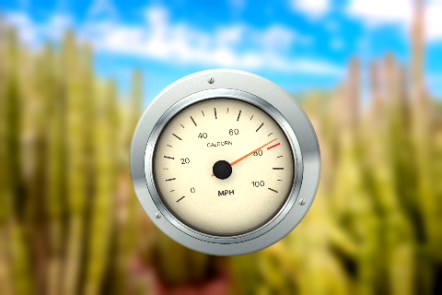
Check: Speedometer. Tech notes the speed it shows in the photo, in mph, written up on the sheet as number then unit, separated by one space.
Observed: 77.5 mph
